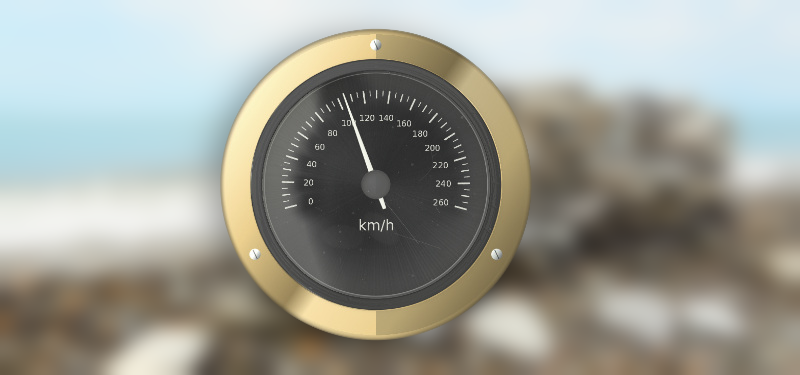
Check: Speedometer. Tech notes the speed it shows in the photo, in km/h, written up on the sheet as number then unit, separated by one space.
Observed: 105 km/h
